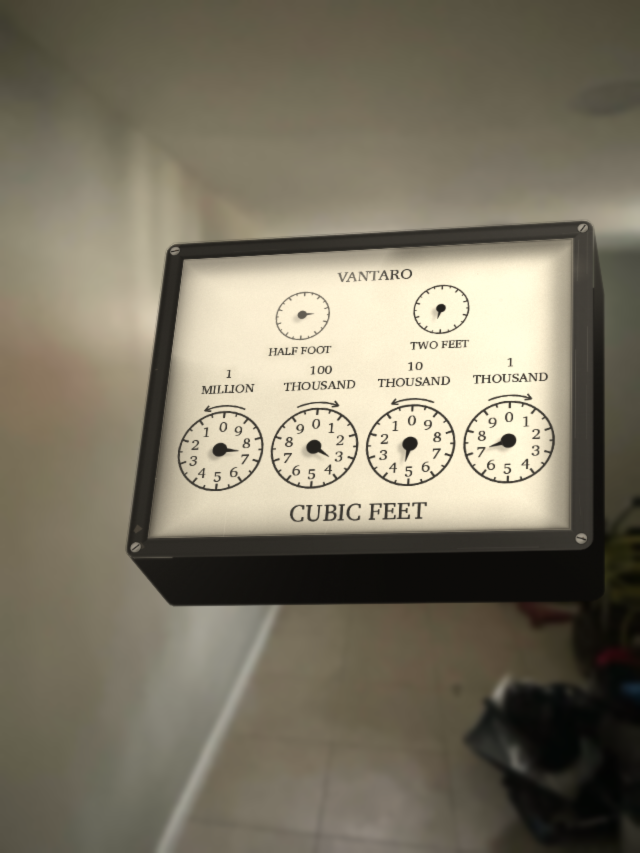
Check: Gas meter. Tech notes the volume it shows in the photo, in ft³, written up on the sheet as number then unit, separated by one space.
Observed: 734700 ft³
